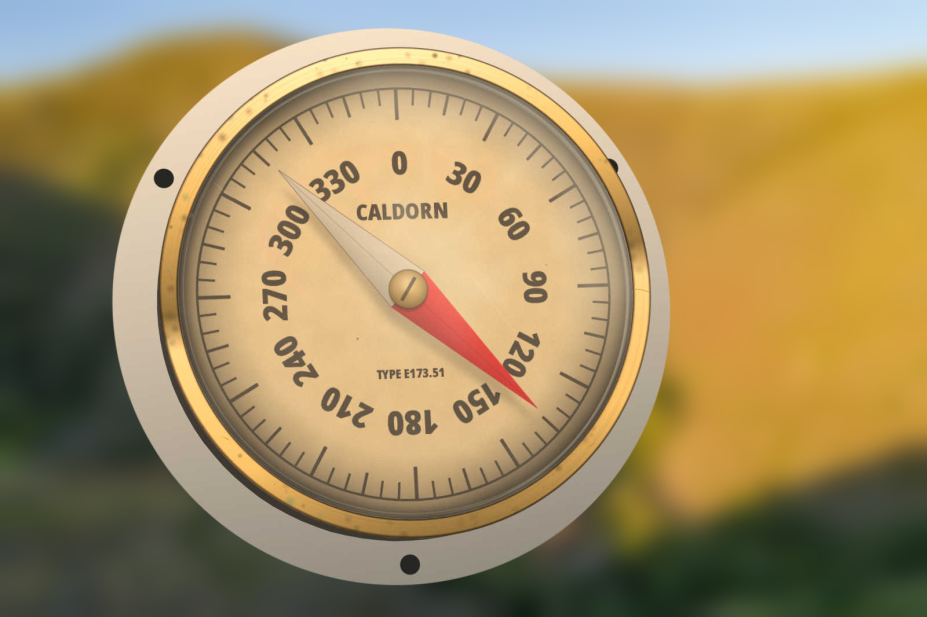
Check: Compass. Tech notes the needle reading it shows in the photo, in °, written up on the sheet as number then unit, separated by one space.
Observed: 135 °
